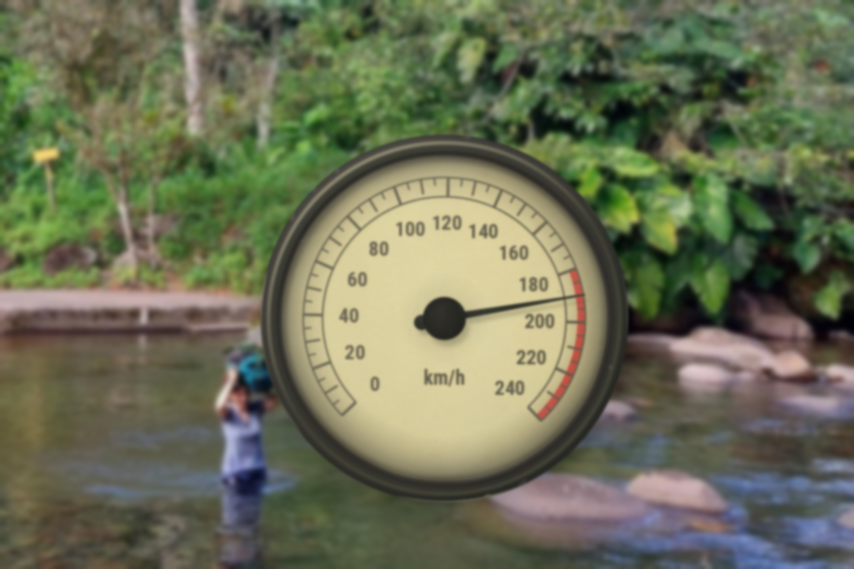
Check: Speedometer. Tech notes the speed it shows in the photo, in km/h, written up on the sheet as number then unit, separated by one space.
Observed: 190 km/h
